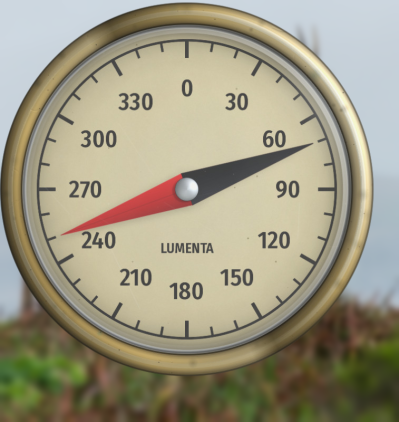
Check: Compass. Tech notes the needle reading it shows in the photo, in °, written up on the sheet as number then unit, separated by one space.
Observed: 250 °
